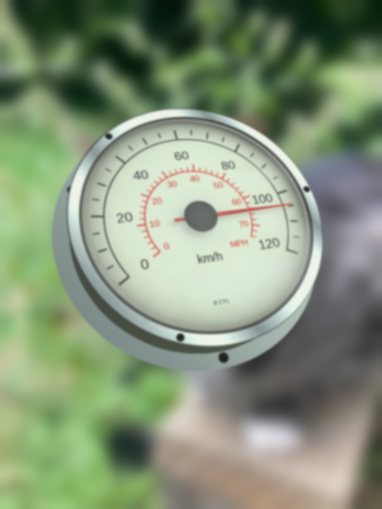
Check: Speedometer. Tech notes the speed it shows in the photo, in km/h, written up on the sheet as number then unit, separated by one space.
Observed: 105 km/h
